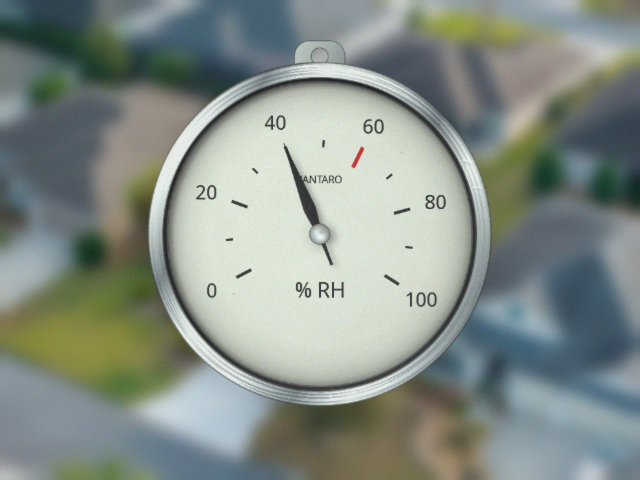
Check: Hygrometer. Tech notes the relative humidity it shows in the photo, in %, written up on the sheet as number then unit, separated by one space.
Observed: 40 %
